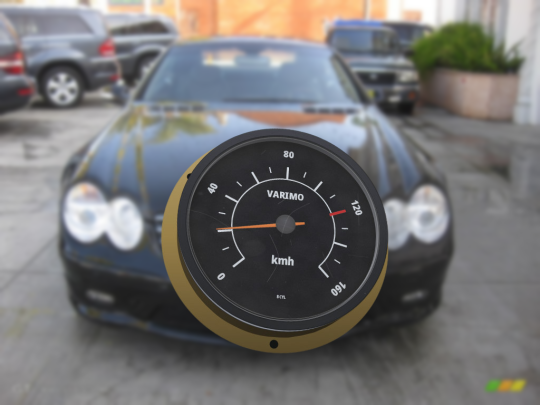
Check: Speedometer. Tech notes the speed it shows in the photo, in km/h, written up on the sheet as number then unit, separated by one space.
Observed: 20 km/h
